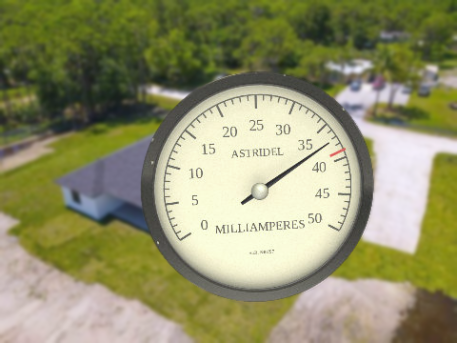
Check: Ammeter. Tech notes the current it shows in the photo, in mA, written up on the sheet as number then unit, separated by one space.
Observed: 37 mA
